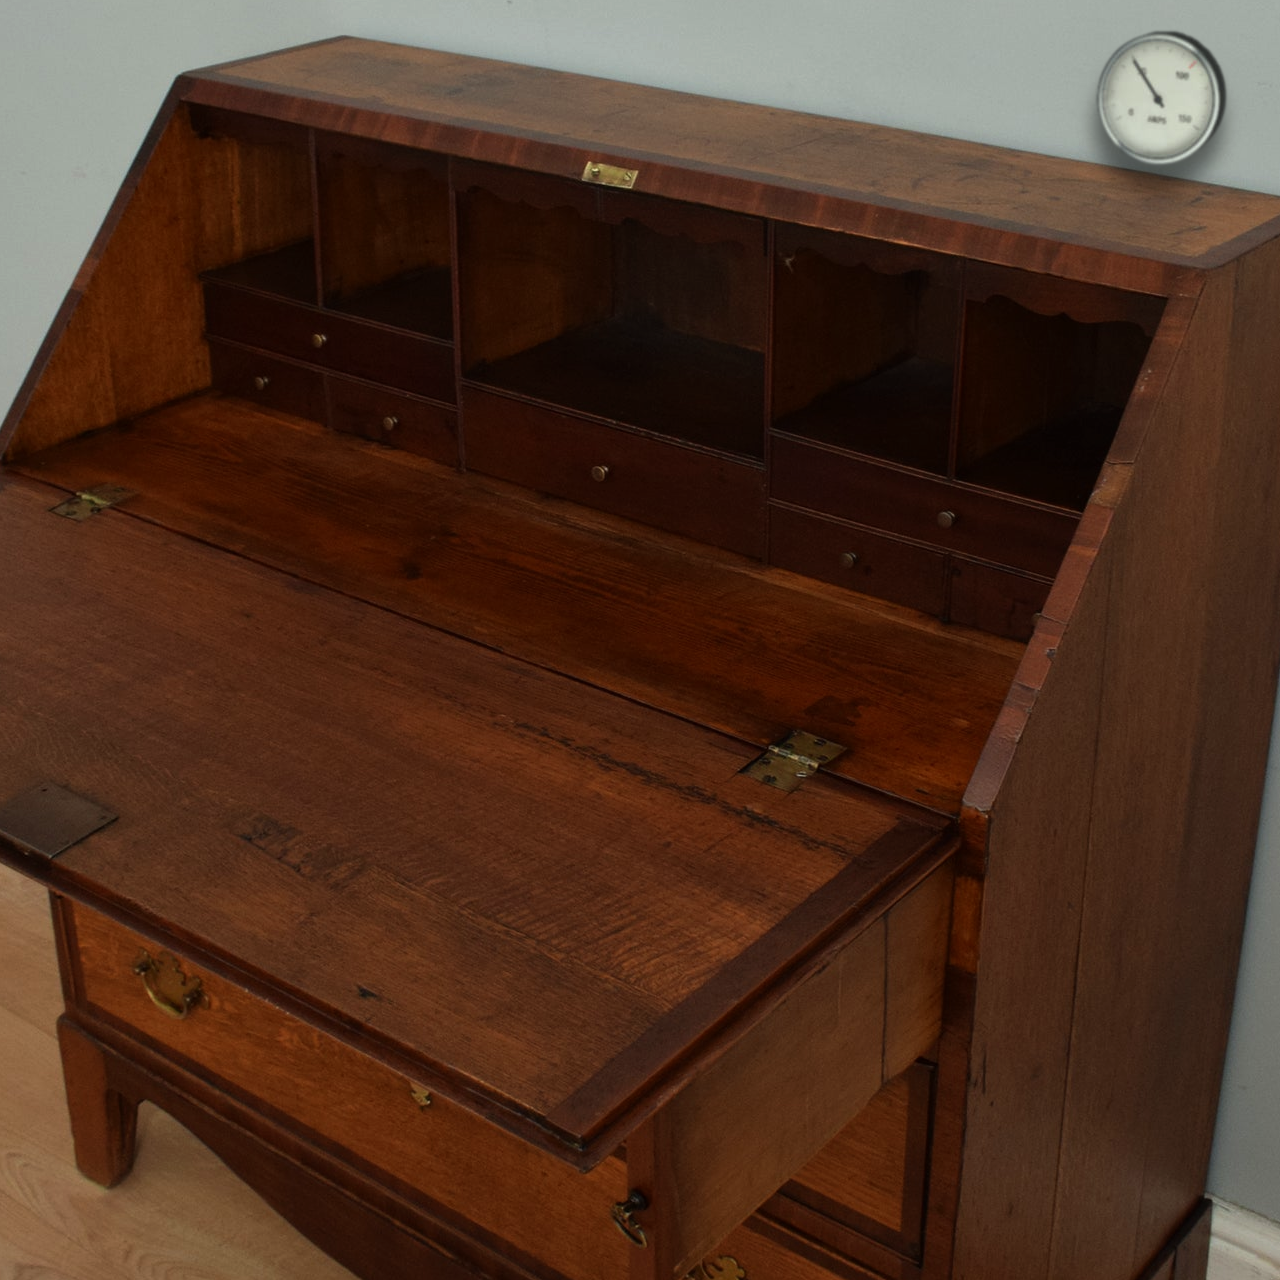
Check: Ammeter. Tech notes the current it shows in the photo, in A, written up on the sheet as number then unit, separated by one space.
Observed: 50 A
